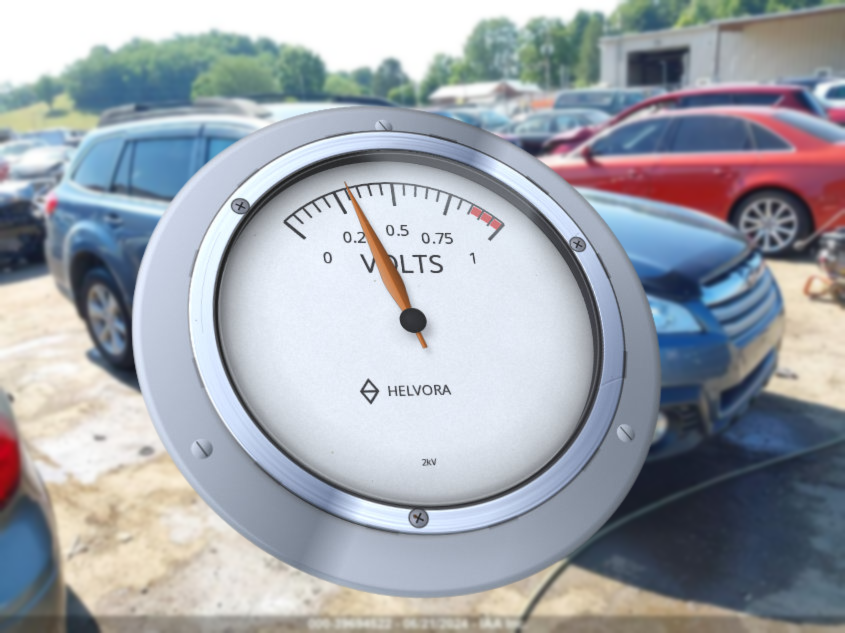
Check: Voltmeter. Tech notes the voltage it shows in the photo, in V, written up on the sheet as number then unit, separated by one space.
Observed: 0.3 V
